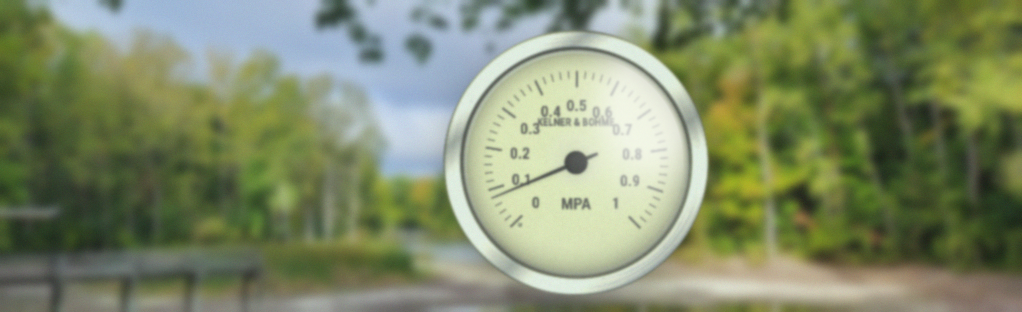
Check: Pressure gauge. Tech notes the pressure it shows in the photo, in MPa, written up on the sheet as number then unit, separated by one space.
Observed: 0.08 MPa
